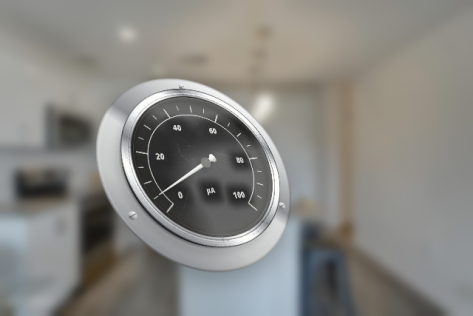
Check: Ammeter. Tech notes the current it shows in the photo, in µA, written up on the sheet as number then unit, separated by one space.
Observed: 5 µA
